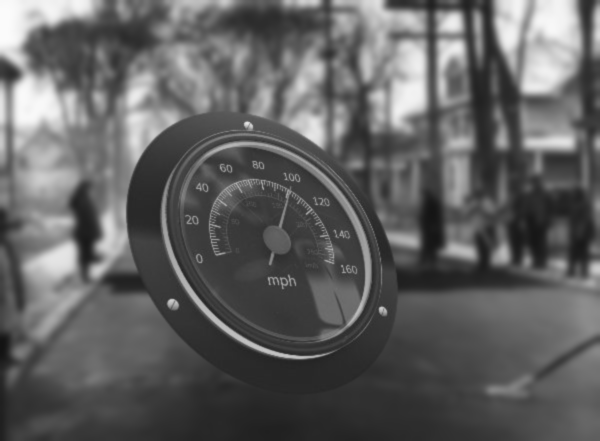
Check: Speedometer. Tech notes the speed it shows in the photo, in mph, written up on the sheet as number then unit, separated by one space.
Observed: 100 mph
